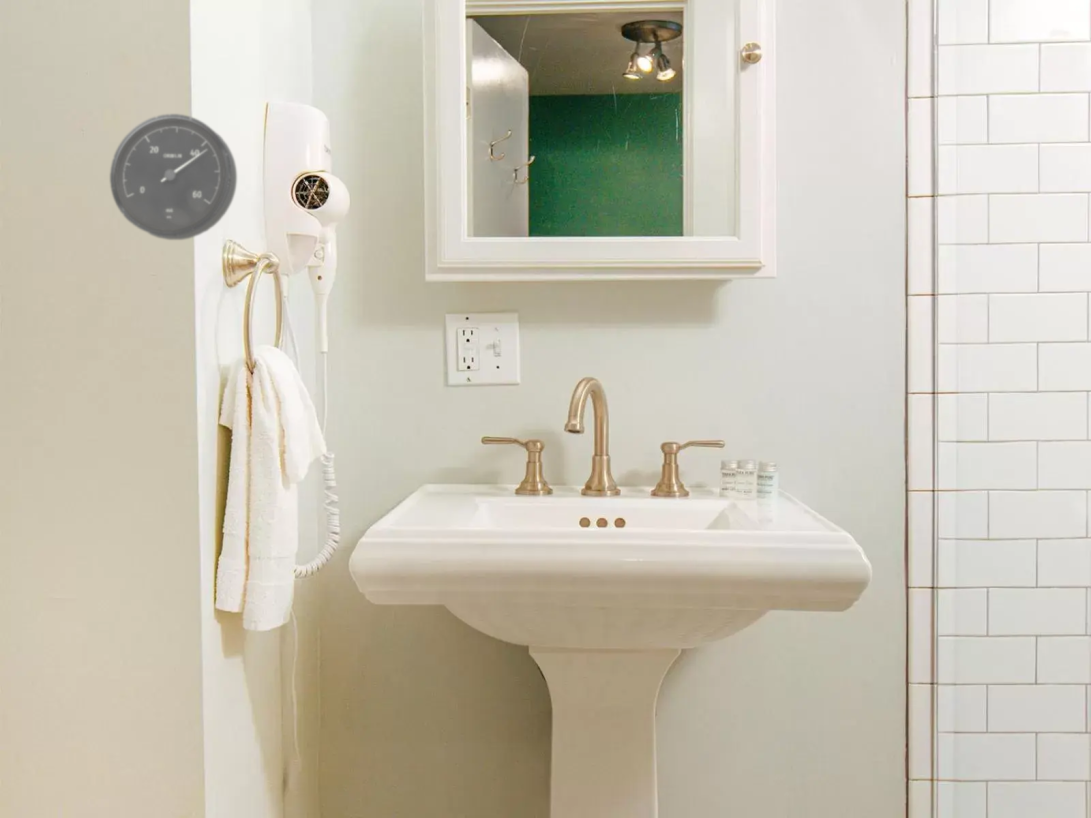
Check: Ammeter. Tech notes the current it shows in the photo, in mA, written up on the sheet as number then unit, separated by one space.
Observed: 42.5 mA
